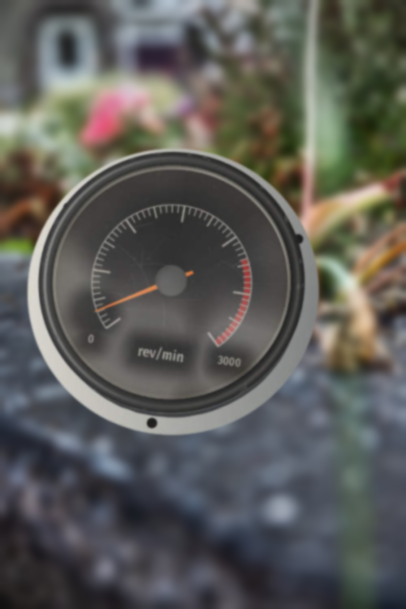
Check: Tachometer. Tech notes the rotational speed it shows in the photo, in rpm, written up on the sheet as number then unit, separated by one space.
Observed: 150 rpm
